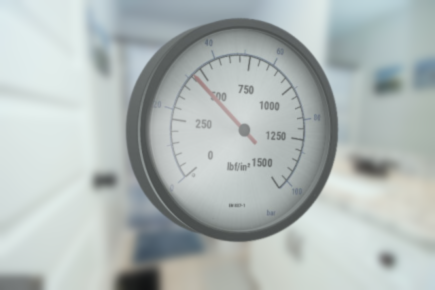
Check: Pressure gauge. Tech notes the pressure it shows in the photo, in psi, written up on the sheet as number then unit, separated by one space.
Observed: 450 psi
